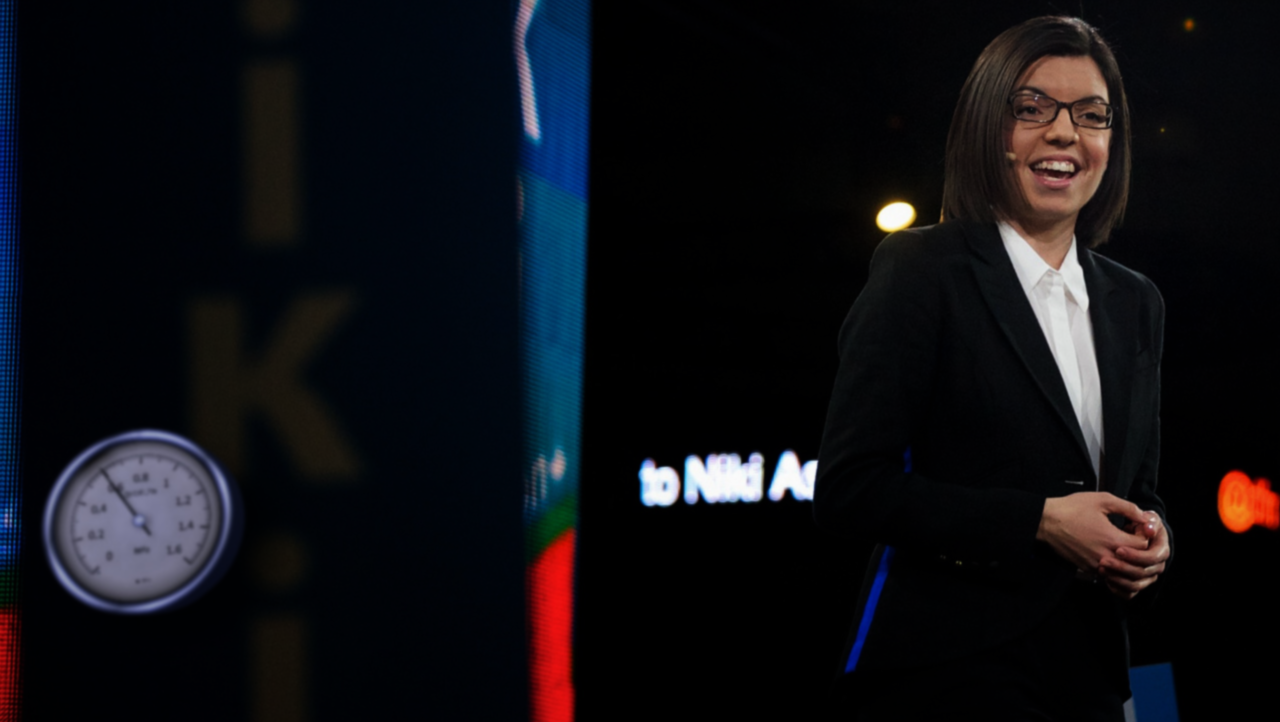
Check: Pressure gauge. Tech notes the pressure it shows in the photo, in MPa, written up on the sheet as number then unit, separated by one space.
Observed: 0.6 MPa
